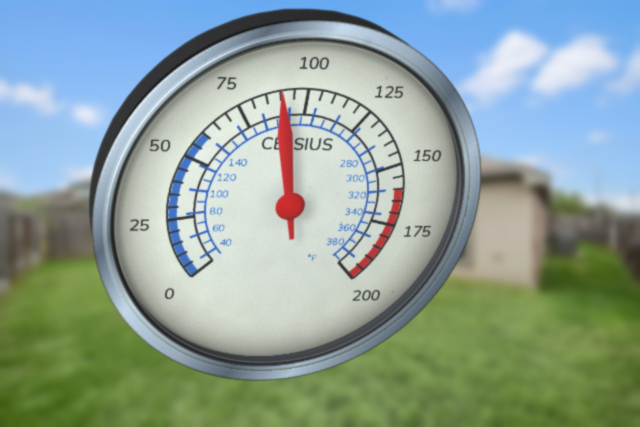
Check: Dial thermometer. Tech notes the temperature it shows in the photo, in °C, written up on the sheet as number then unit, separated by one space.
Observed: 90 °C
